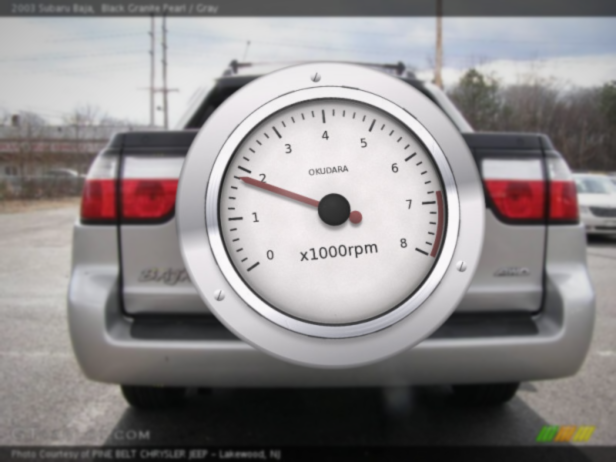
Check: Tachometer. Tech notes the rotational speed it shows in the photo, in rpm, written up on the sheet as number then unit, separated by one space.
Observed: 1800 rpm
